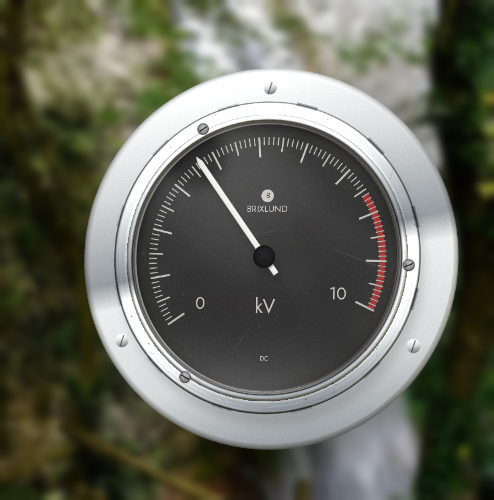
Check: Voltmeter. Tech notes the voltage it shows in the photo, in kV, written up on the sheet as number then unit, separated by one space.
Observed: 3.7 kV
